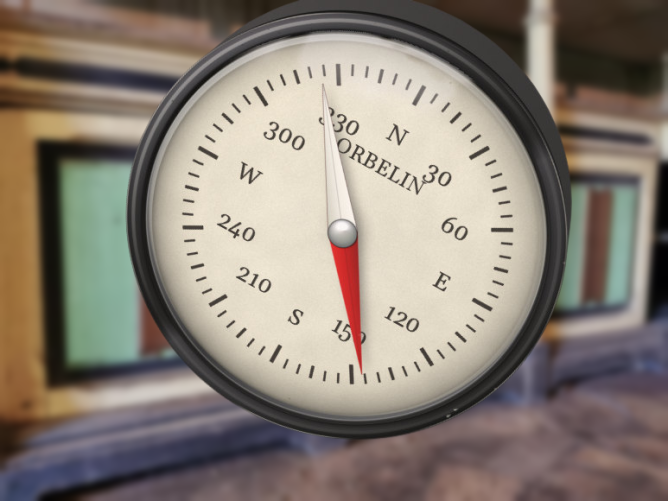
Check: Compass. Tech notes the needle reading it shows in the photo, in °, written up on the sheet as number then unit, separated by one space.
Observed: 145 °
